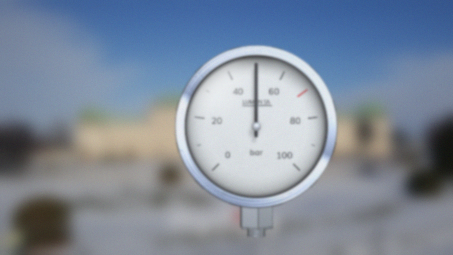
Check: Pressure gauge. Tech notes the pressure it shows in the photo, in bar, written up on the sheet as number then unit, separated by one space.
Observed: 50 bar
